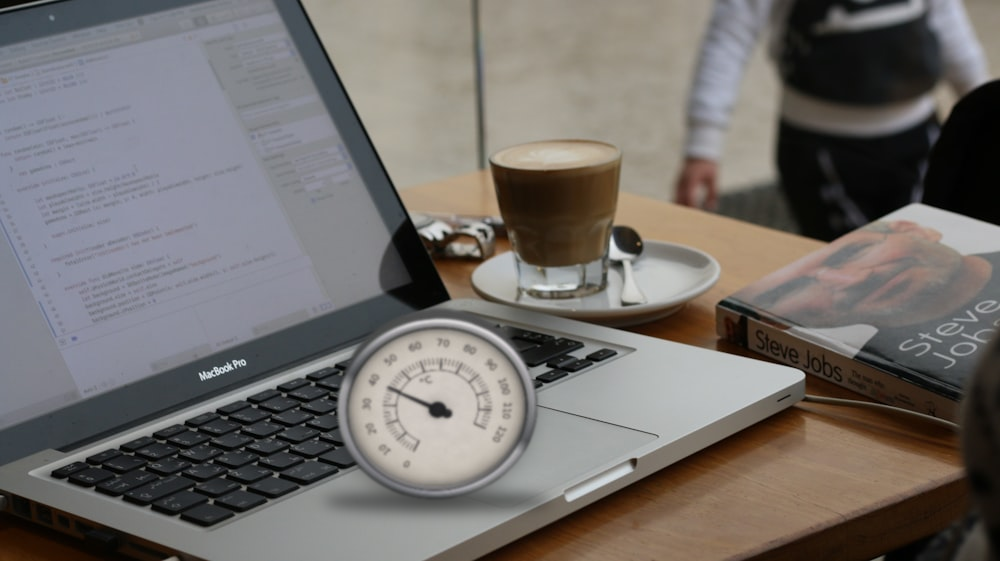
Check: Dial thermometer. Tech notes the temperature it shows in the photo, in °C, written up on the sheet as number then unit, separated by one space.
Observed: 40 °C
